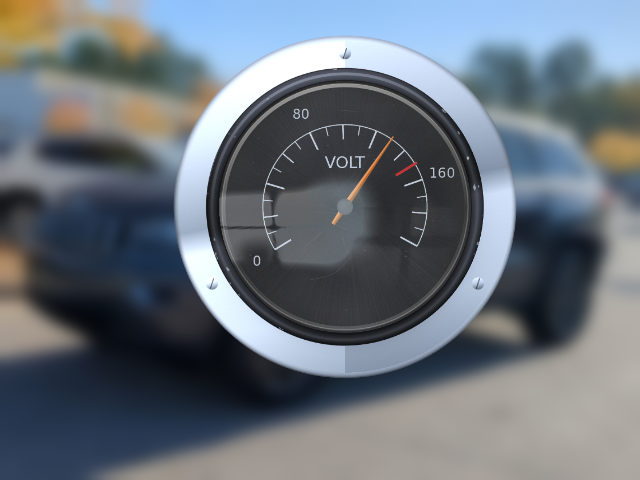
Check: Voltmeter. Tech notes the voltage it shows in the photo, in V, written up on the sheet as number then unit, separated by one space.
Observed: 130 V
